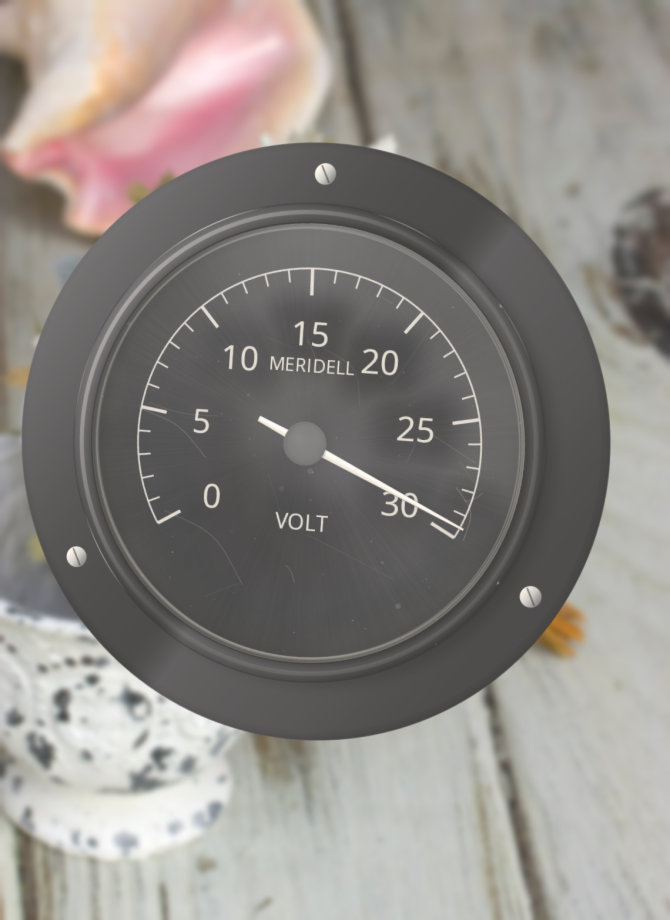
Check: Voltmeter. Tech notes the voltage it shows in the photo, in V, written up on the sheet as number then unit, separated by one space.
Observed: 29.5 V
